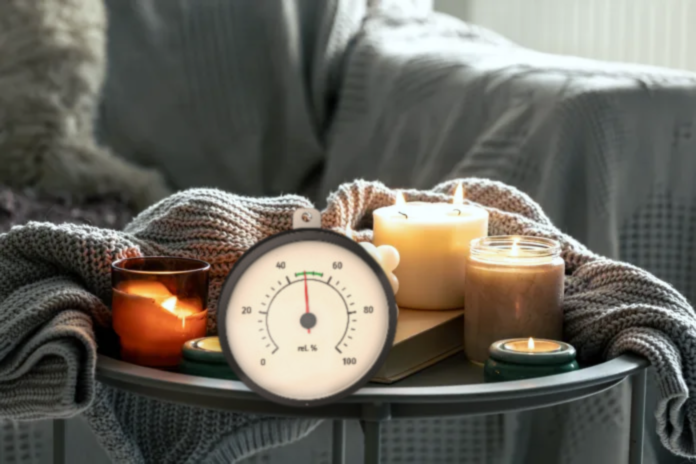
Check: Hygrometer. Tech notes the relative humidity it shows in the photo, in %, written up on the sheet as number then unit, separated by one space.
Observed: 48 %
